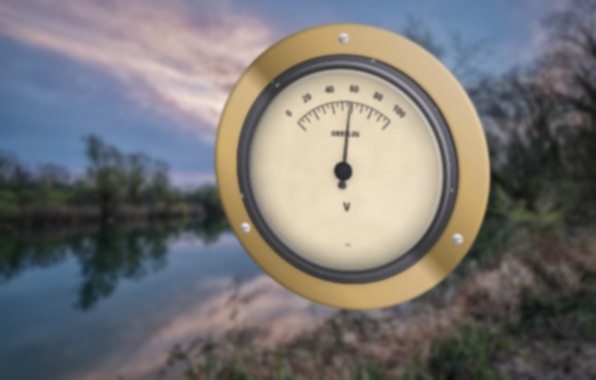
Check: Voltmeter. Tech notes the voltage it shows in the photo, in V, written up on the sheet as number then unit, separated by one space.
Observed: 60 V
